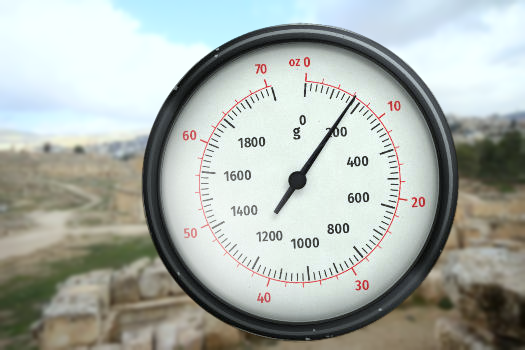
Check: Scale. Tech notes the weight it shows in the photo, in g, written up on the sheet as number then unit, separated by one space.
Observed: 180 g
